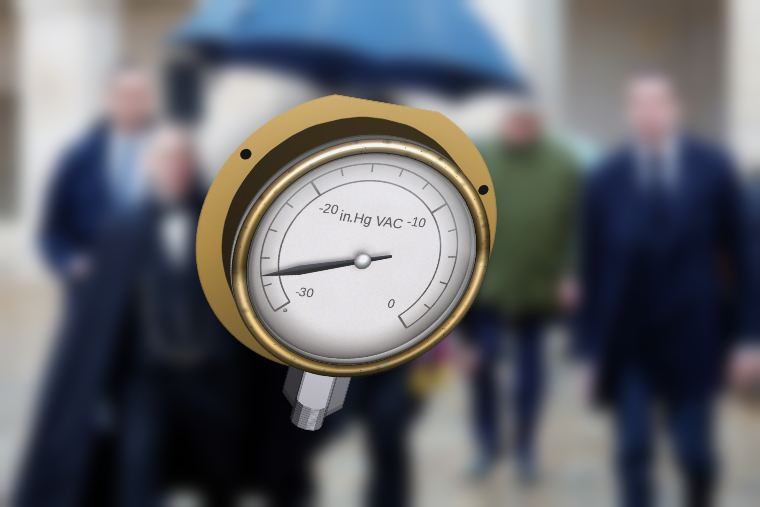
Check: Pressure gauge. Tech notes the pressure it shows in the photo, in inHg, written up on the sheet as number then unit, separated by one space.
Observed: -27 inHg
